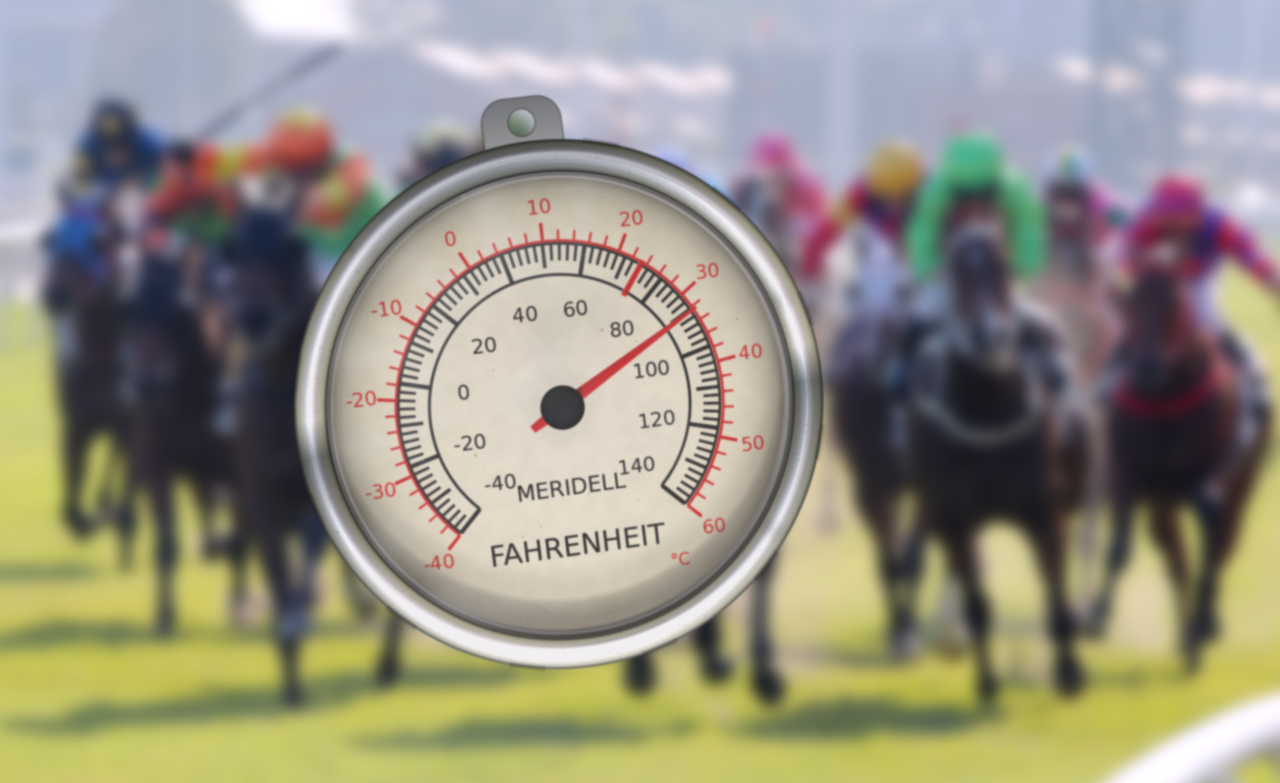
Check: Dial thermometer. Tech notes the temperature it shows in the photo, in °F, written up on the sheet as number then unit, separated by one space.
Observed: 90 °F
